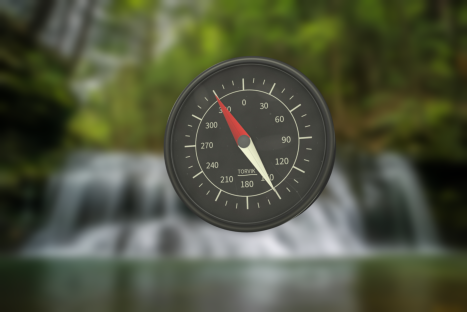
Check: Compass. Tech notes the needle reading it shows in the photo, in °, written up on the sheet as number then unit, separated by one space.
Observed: 330 °
